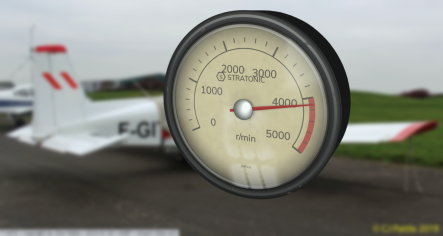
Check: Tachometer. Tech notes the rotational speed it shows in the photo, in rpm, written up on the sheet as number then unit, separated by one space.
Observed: 4100 rpm
